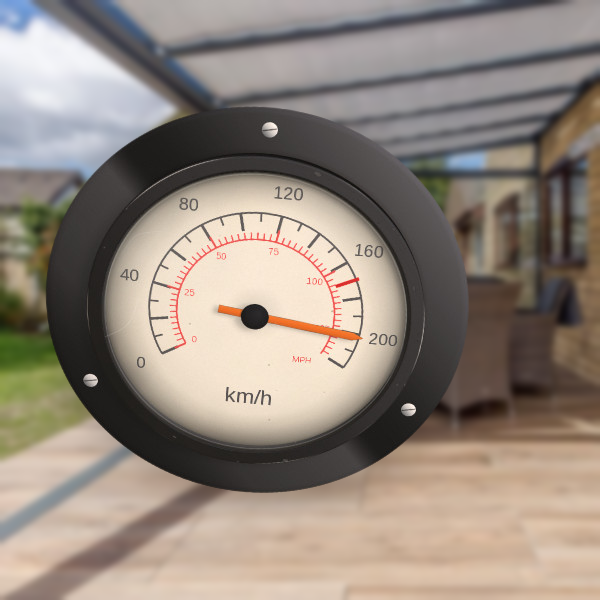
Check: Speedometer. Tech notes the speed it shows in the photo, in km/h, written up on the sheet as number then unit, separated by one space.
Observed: 200 km/h
